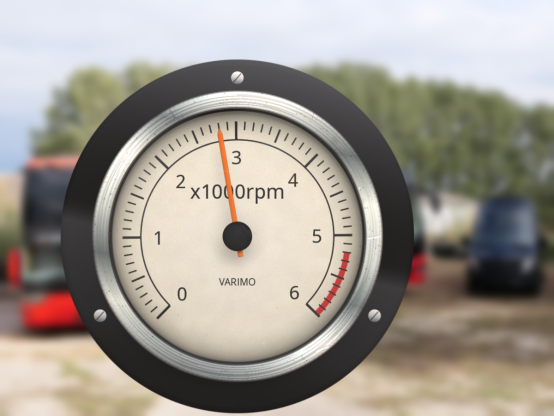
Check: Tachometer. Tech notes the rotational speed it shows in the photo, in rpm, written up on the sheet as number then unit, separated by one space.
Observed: 2800 rpm
